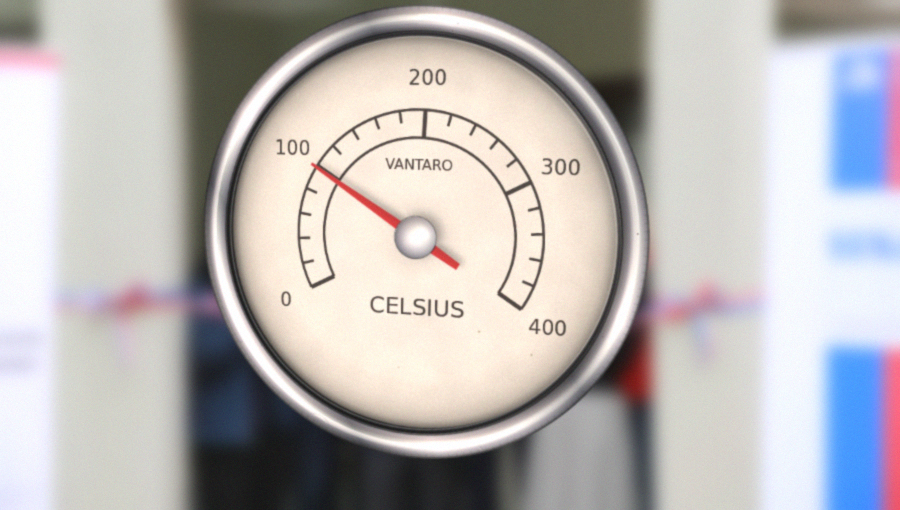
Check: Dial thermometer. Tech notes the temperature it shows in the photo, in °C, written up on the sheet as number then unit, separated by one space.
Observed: 100 °C
